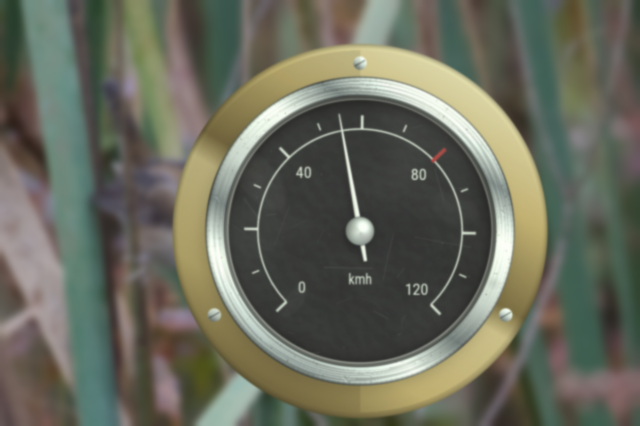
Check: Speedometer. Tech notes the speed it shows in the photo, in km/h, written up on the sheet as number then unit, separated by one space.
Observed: 55 km/h
